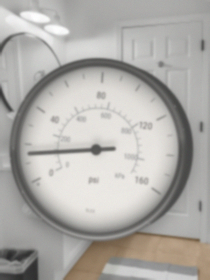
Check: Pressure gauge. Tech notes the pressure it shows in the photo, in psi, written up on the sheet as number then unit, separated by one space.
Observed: 15 psi
